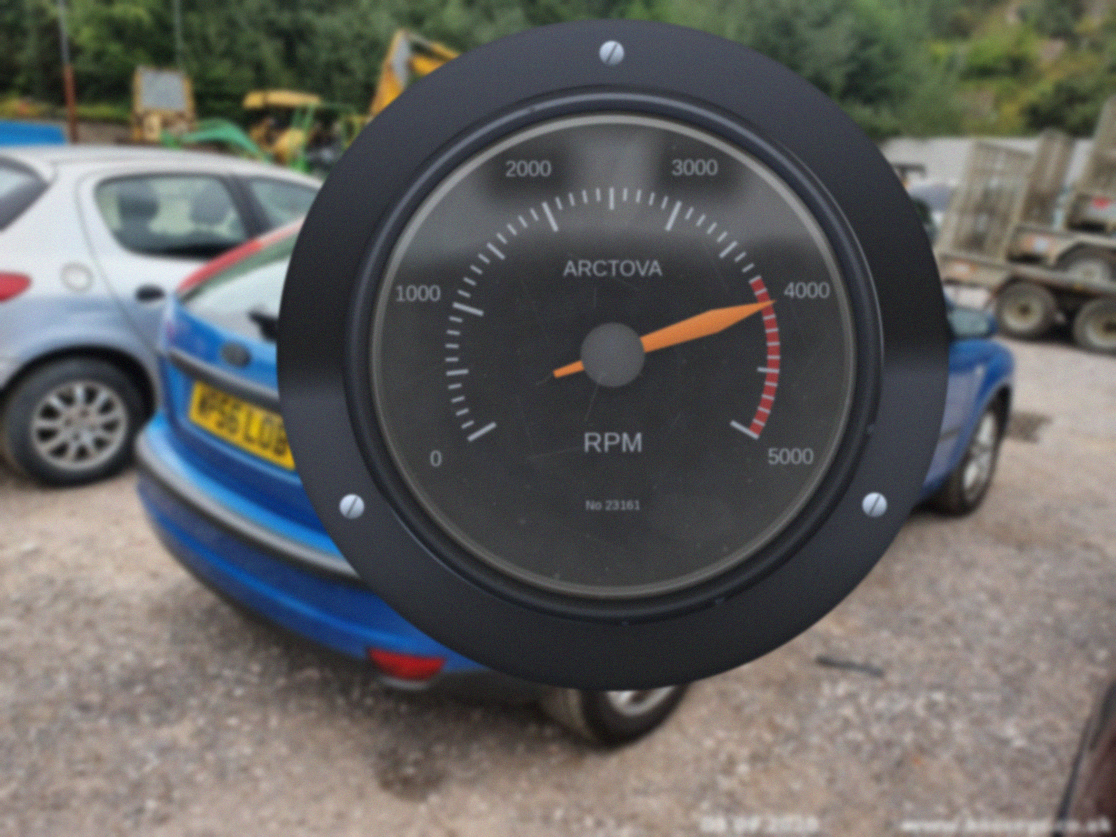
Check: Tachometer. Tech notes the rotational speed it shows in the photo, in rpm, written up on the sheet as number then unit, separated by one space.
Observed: 4000 rpm
